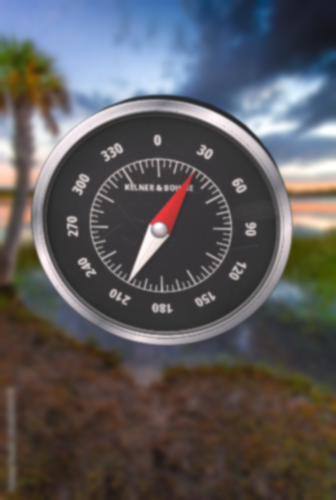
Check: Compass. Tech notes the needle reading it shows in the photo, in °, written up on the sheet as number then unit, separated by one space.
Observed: 30 °
